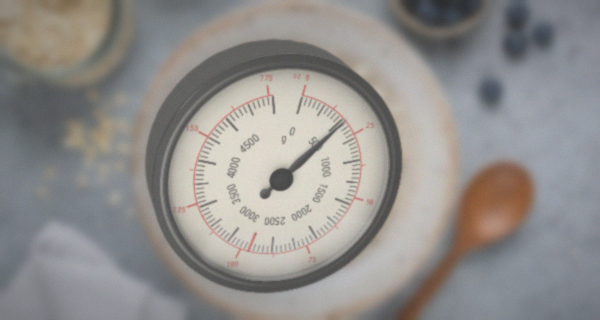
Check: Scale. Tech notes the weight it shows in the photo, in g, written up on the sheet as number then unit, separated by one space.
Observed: 500 g
